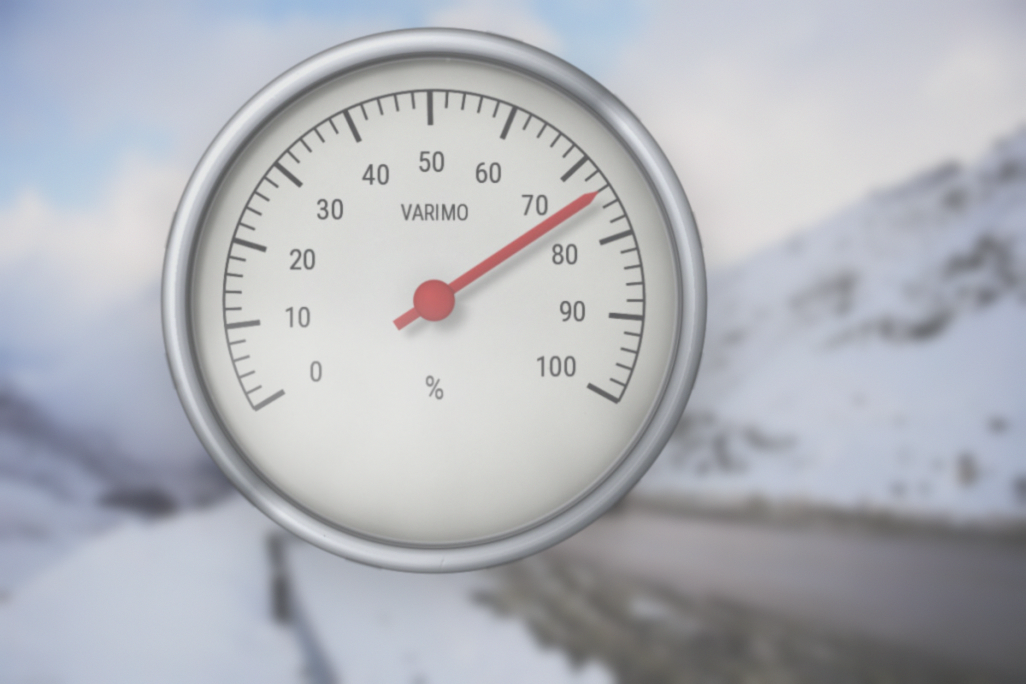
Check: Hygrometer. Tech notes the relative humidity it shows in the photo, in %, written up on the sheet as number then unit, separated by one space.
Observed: 74 %
